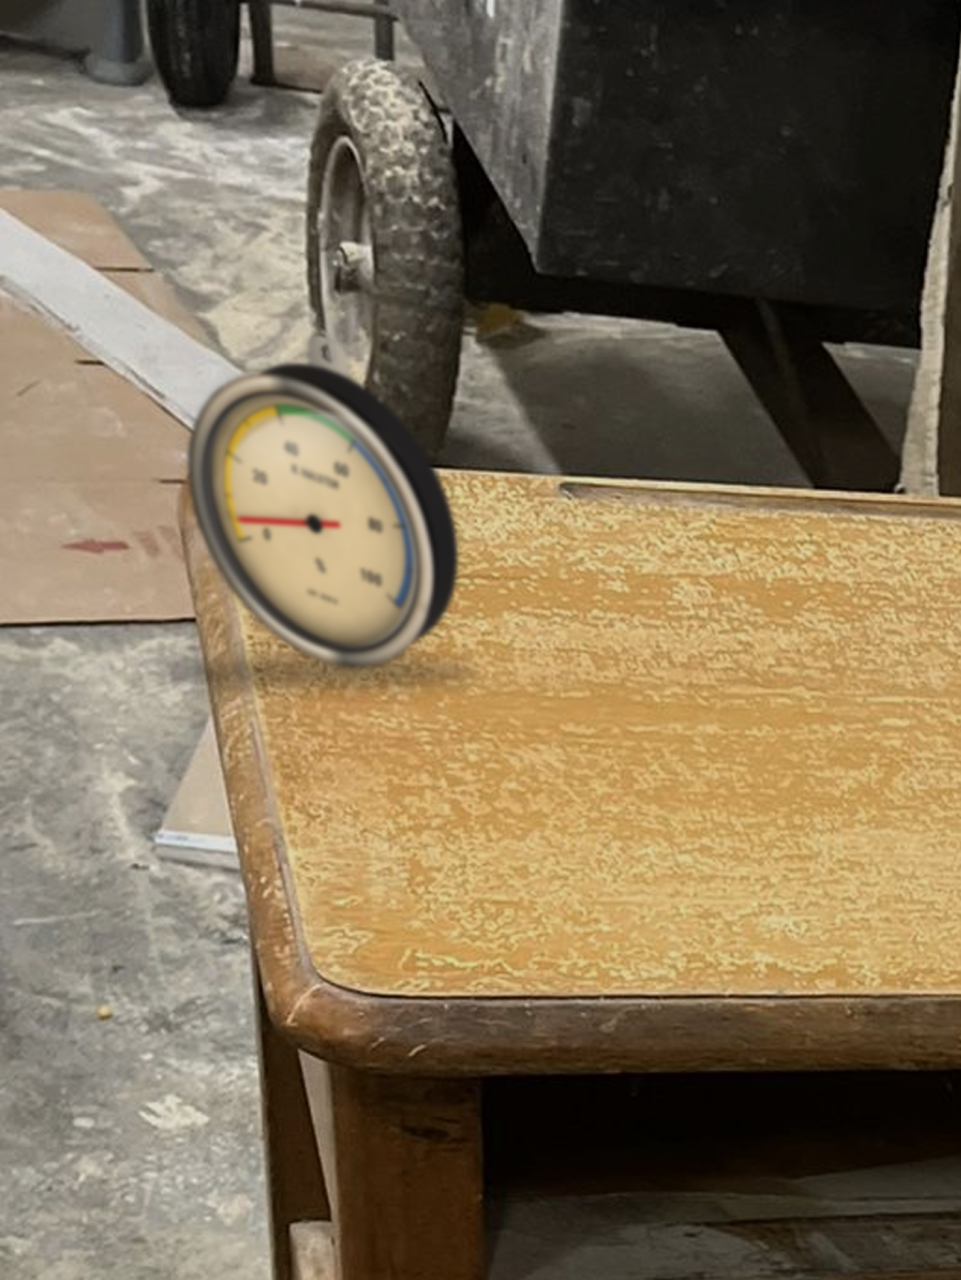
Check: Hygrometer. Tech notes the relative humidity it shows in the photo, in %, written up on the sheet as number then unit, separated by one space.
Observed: 5 %
